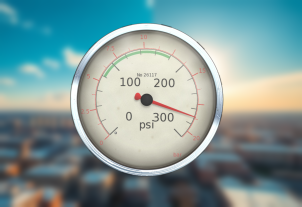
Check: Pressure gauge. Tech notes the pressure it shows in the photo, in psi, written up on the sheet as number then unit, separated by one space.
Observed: 270 psi
